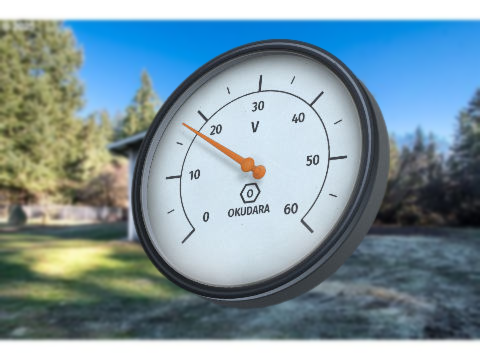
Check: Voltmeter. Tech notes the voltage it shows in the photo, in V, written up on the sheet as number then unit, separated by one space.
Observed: 17.5 V
